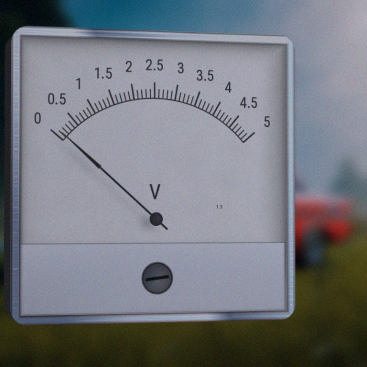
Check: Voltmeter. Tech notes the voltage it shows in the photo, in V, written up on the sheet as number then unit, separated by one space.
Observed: 0.1 V
